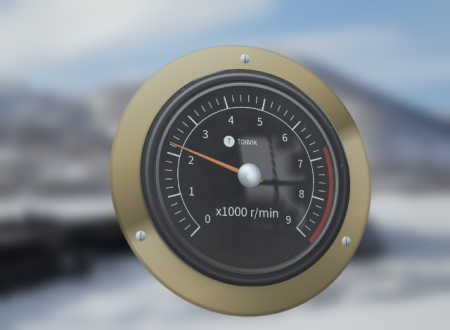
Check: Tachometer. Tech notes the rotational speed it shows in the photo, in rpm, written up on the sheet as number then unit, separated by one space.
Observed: 2200 rpm
